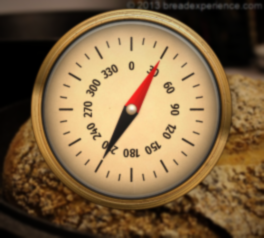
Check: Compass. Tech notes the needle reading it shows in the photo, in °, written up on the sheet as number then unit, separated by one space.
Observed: 30 °
